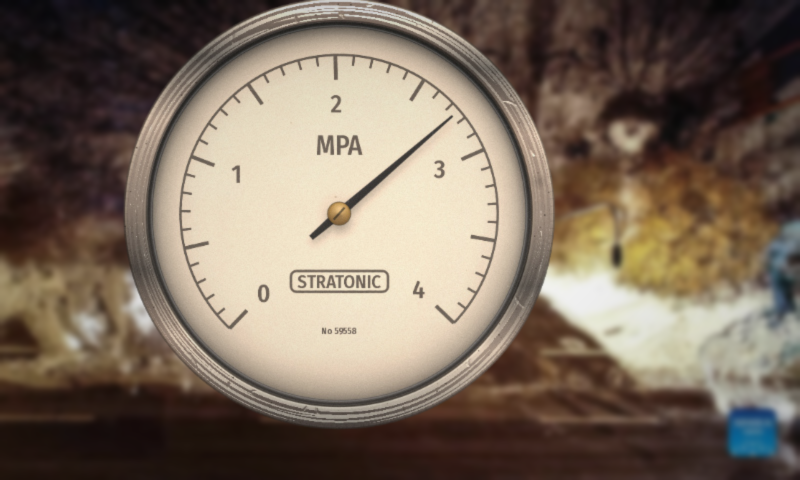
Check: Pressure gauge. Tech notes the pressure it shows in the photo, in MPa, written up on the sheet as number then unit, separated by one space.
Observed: 2.75 MPa
